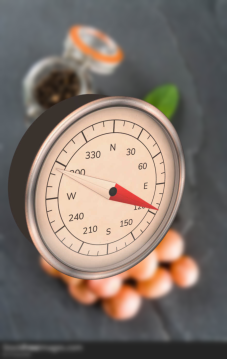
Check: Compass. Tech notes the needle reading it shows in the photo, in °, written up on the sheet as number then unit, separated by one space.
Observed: 115 °
